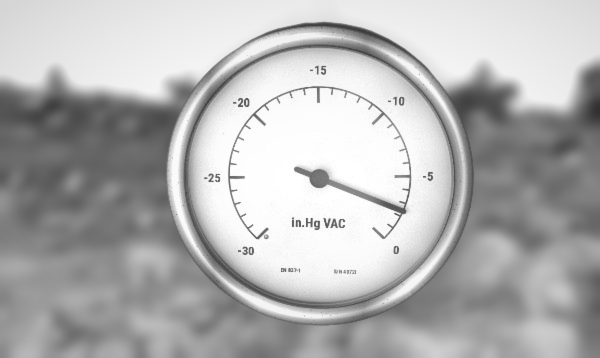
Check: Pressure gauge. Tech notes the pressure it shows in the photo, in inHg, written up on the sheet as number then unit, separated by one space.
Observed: -2.5 inHg
